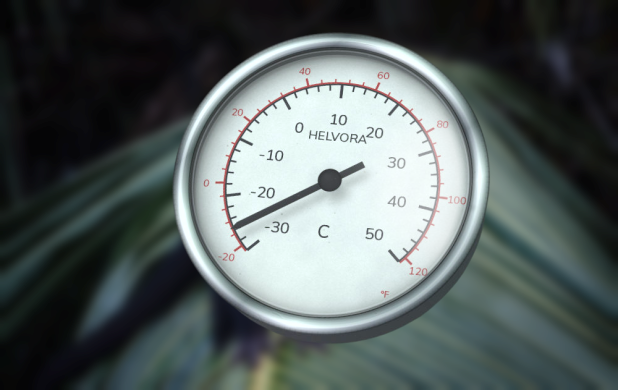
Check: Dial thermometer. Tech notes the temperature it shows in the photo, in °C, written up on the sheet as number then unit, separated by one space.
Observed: -26 °C
